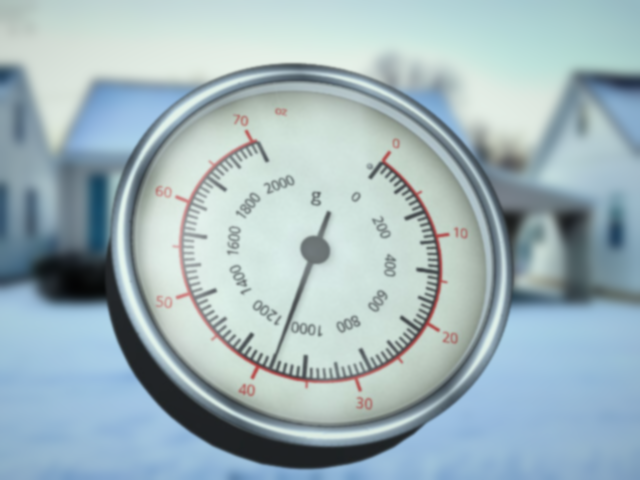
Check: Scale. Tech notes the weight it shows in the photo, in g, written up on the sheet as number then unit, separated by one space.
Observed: 1100 g
